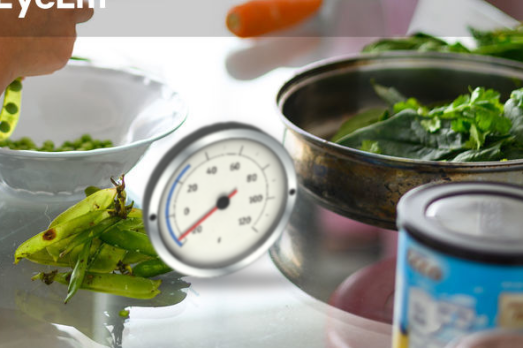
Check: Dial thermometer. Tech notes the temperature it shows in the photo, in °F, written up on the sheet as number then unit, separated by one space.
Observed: -15 °F
